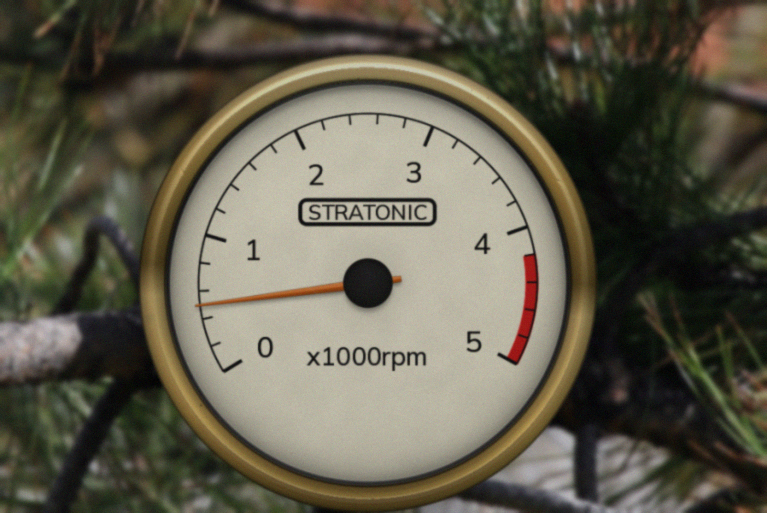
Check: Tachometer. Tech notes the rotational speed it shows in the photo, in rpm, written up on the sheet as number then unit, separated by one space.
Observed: 500 rpm
